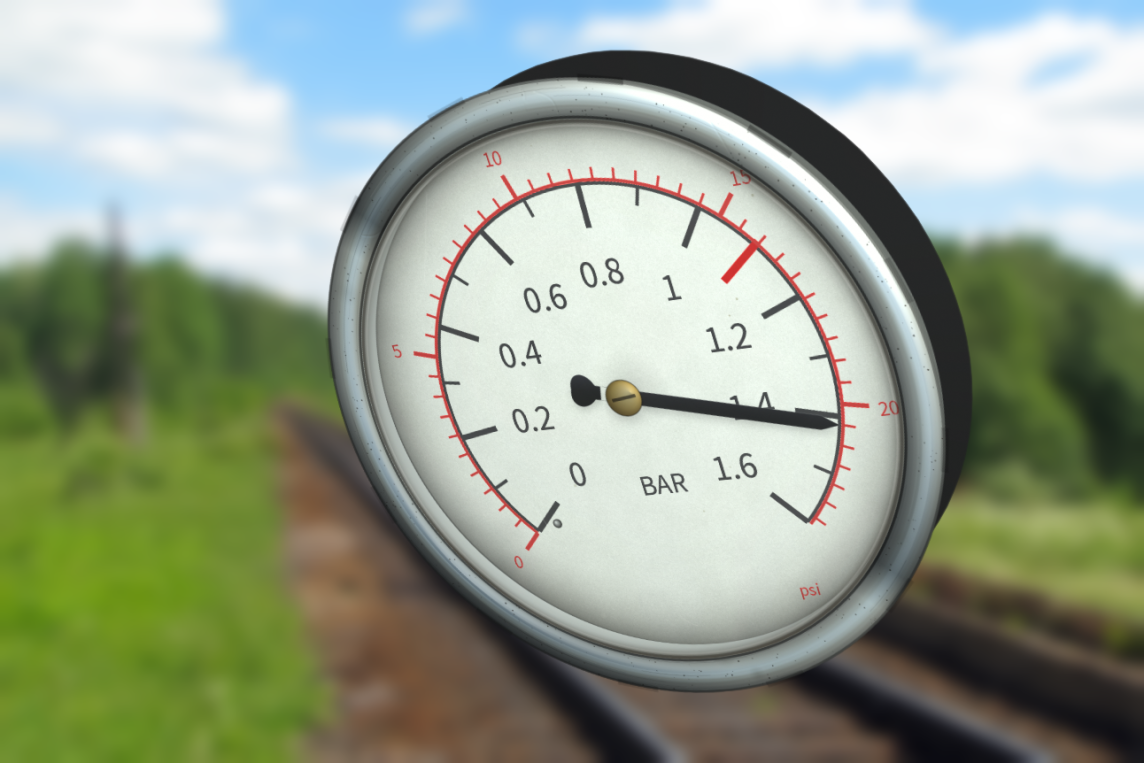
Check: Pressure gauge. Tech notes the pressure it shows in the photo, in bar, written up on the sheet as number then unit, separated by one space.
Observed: 1.4 bar
